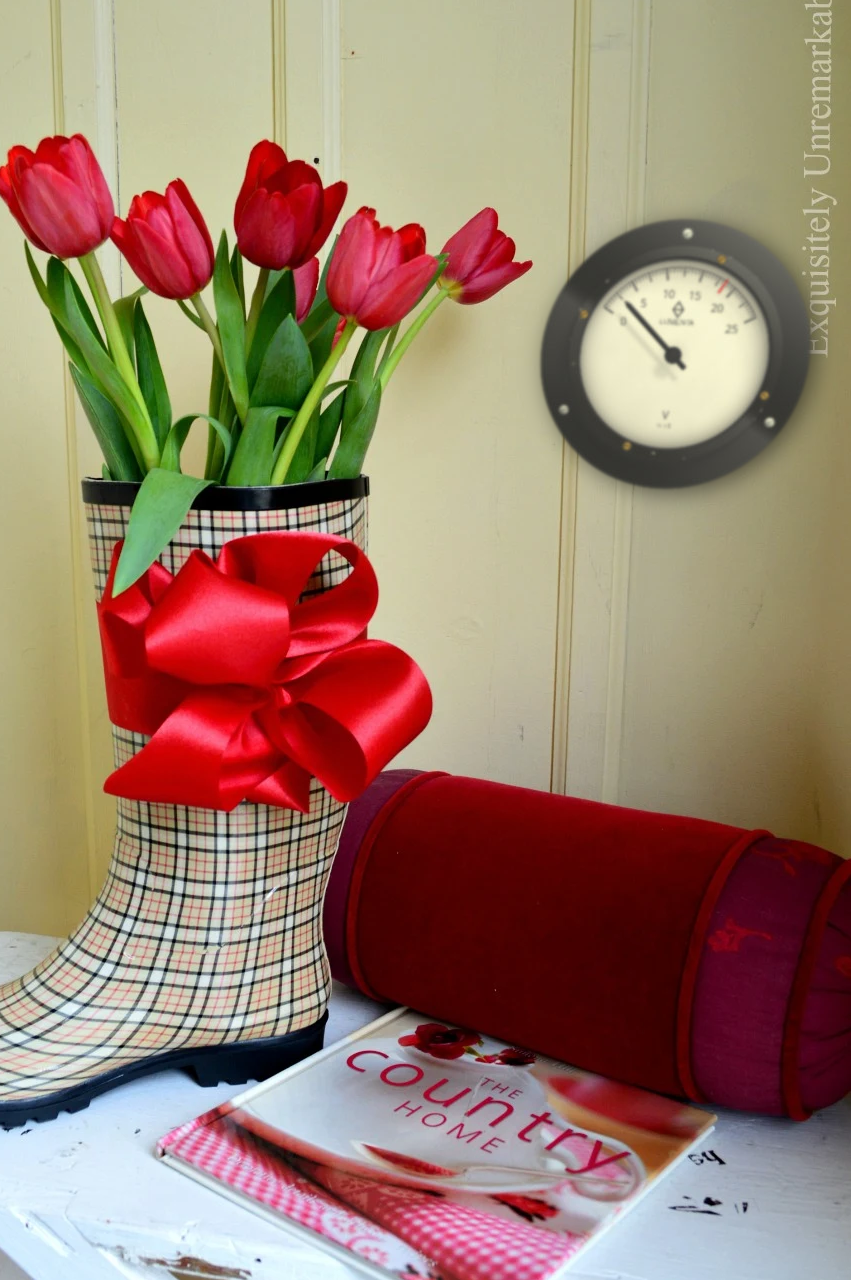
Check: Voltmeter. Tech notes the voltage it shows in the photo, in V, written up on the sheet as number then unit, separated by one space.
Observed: 2.5 V
